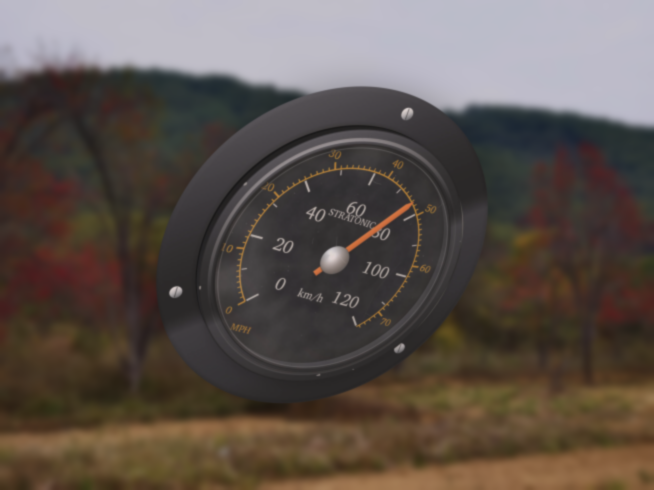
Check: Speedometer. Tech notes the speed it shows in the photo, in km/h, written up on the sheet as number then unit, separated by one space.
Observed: 75 km/h
